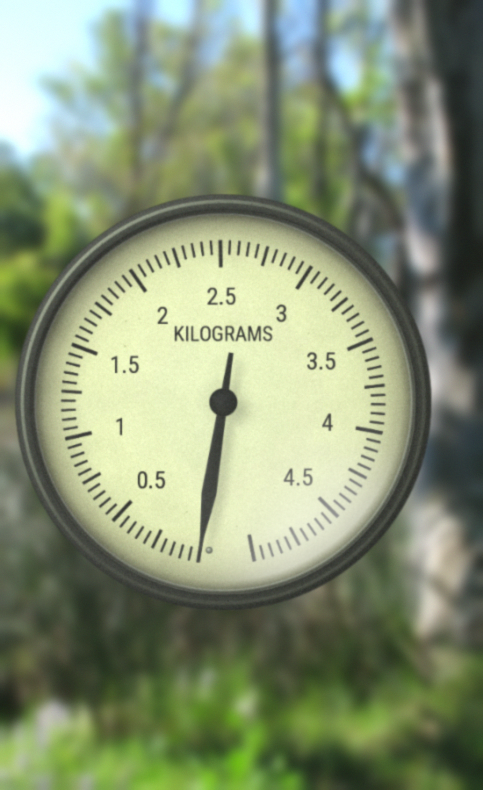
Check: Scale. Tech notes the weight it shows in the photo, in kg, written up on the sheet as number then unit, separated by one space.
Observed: 0 kg
